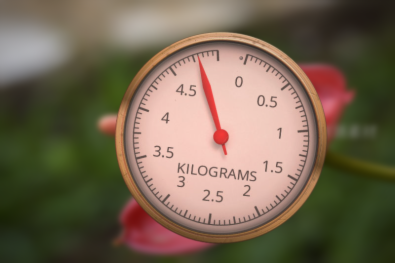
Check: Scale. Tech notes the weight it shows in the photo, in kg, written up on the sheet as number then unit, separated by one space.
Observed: 4.8 kg
